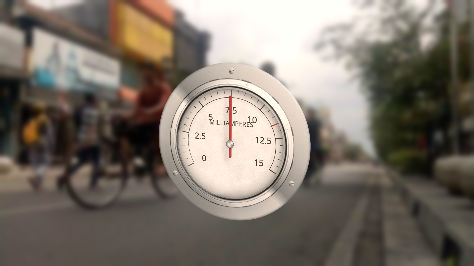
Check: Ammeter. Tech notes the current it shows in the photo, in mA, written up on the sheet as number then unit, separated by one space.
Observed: 7.5 mA
